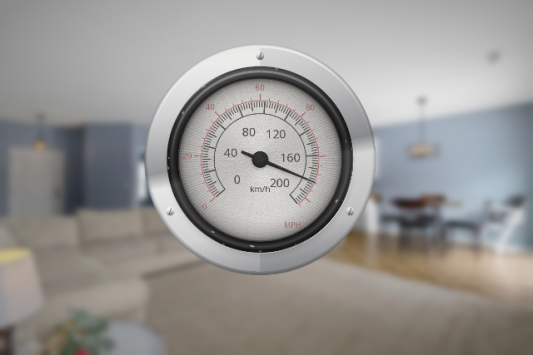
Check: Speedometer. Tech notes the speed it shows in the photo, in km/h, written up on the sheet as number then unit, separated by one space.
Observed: 180 km/h
